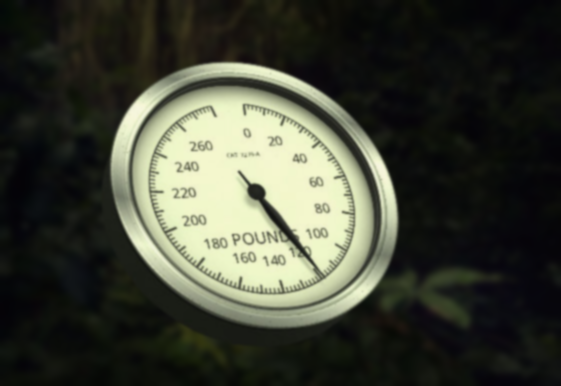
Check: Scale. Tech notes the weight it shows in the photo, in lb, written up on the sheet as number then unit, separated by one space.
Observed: 120 lb
